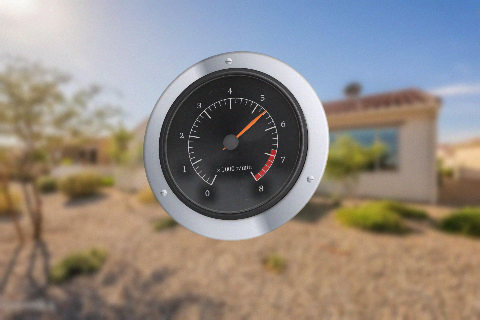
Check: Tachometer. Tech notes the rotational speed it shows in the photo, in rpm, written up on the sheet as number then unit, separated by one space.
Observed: 5400 rpm
